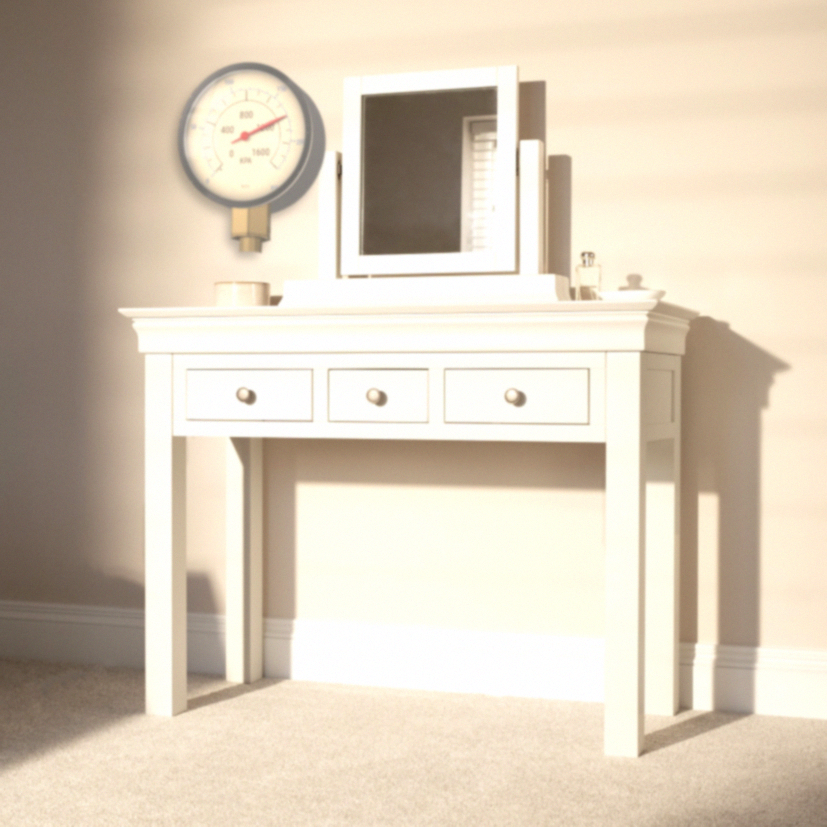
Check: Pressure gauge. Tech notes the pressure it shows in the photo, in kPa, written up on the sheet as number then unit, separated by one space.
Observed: 1200 kPa
